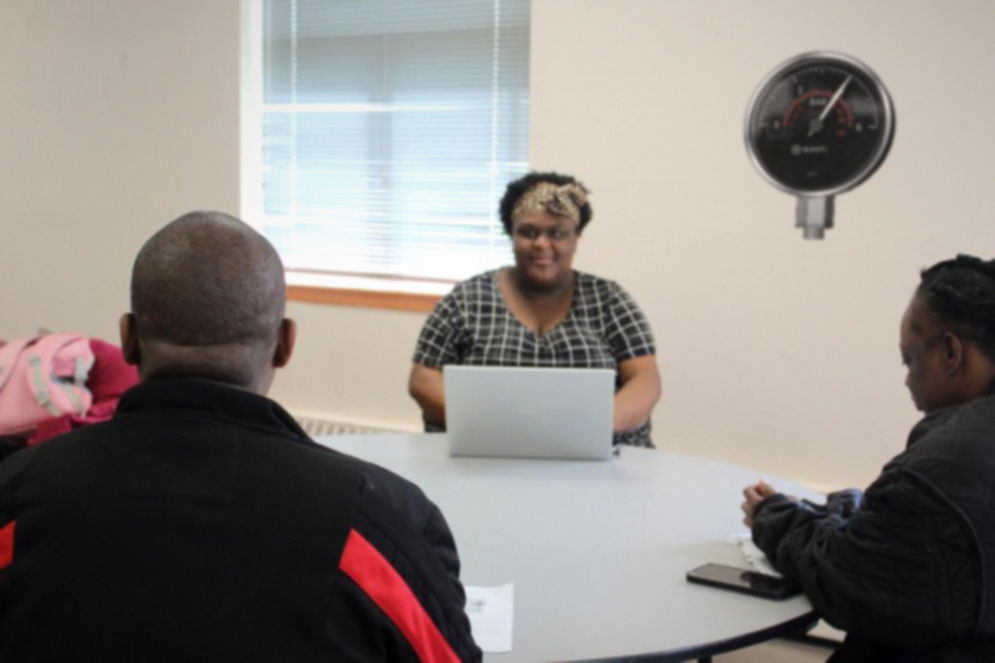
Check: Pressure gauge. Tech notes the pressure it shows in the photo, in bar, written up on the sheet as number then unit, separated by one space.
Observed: 4 bar
